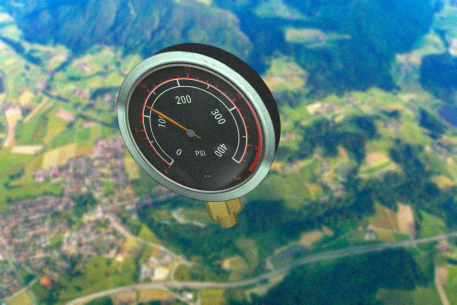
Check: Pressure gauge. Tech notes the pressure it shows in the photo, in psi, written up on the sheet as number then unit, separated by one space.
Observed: 125 psi
